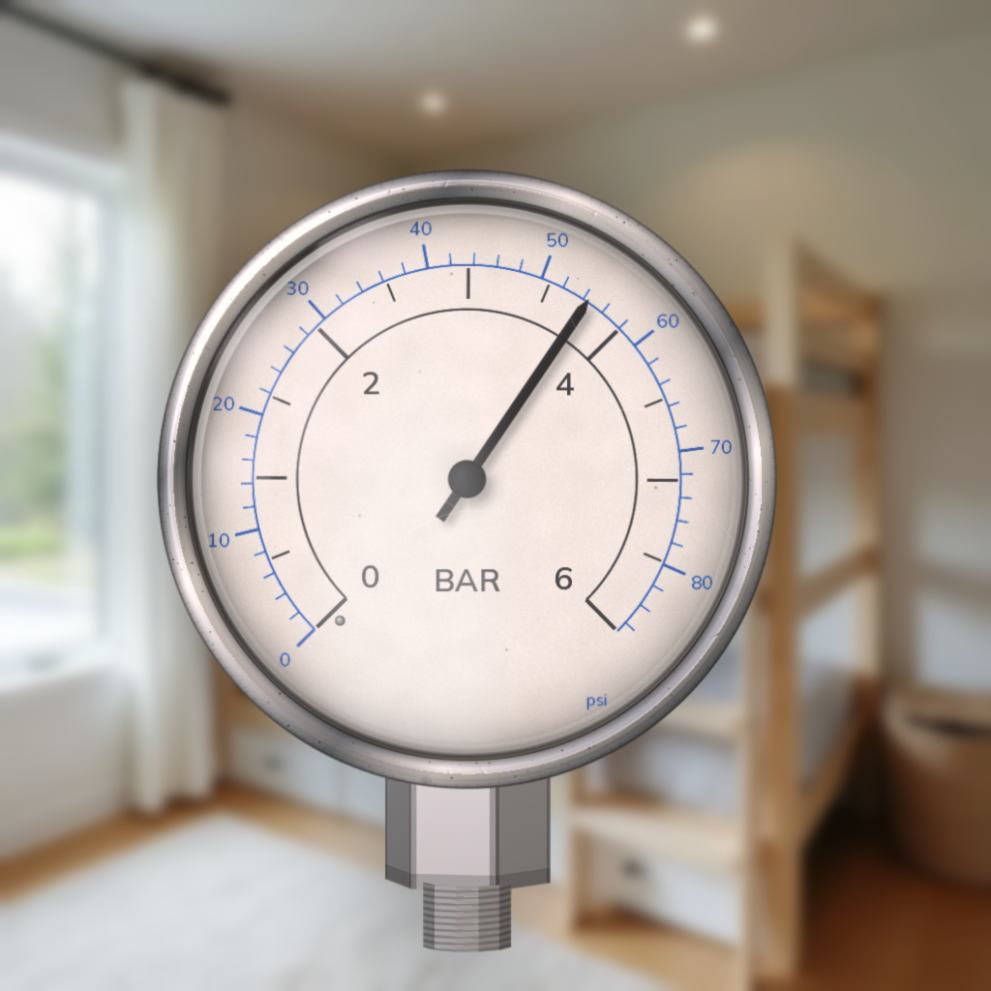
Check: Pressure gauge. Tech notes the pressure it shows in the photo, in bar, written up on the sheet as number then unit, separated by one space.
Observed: 3.75 bar
